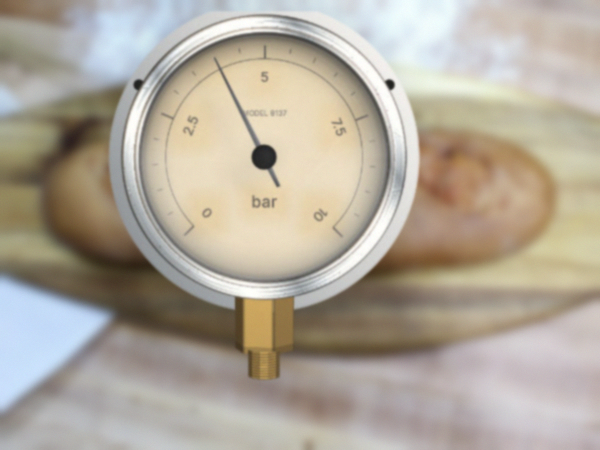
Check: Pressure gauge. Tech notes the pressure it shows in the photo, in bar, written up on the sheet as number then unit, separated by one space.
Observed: 4 bar
